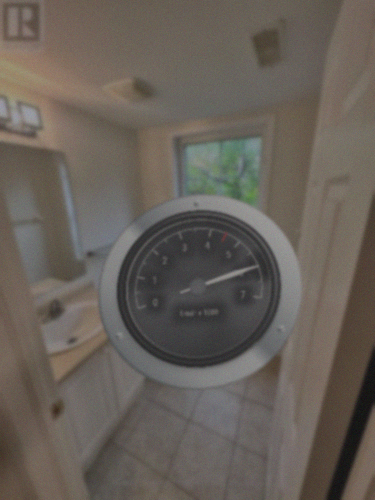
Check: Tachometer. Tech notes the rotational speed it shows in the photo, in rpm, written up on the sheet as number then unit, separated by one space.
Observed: 6000 rpm
